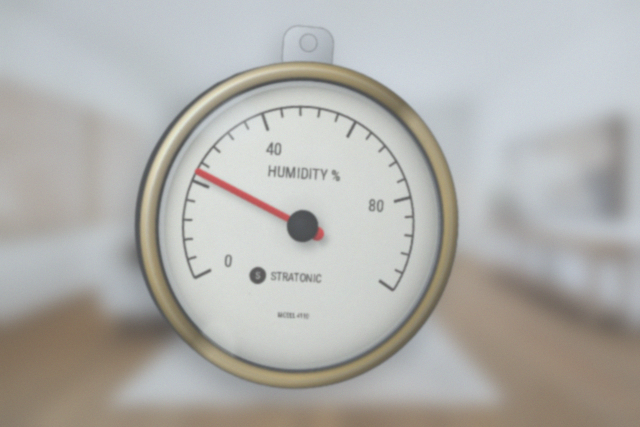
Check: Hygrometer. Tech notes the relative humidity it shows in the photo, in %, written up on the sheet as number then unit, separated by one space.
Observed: 22 %
